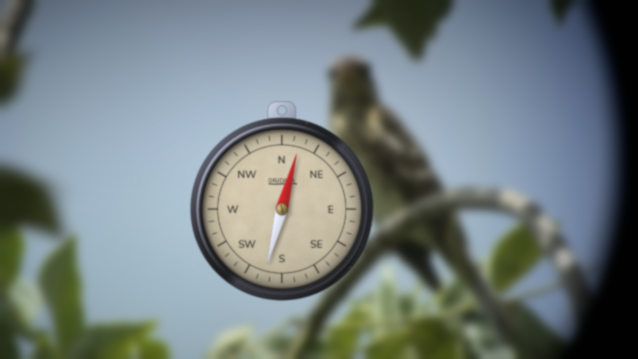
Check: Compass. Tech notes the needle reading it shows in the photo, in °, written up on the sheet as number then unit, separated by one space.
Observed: 15 °
